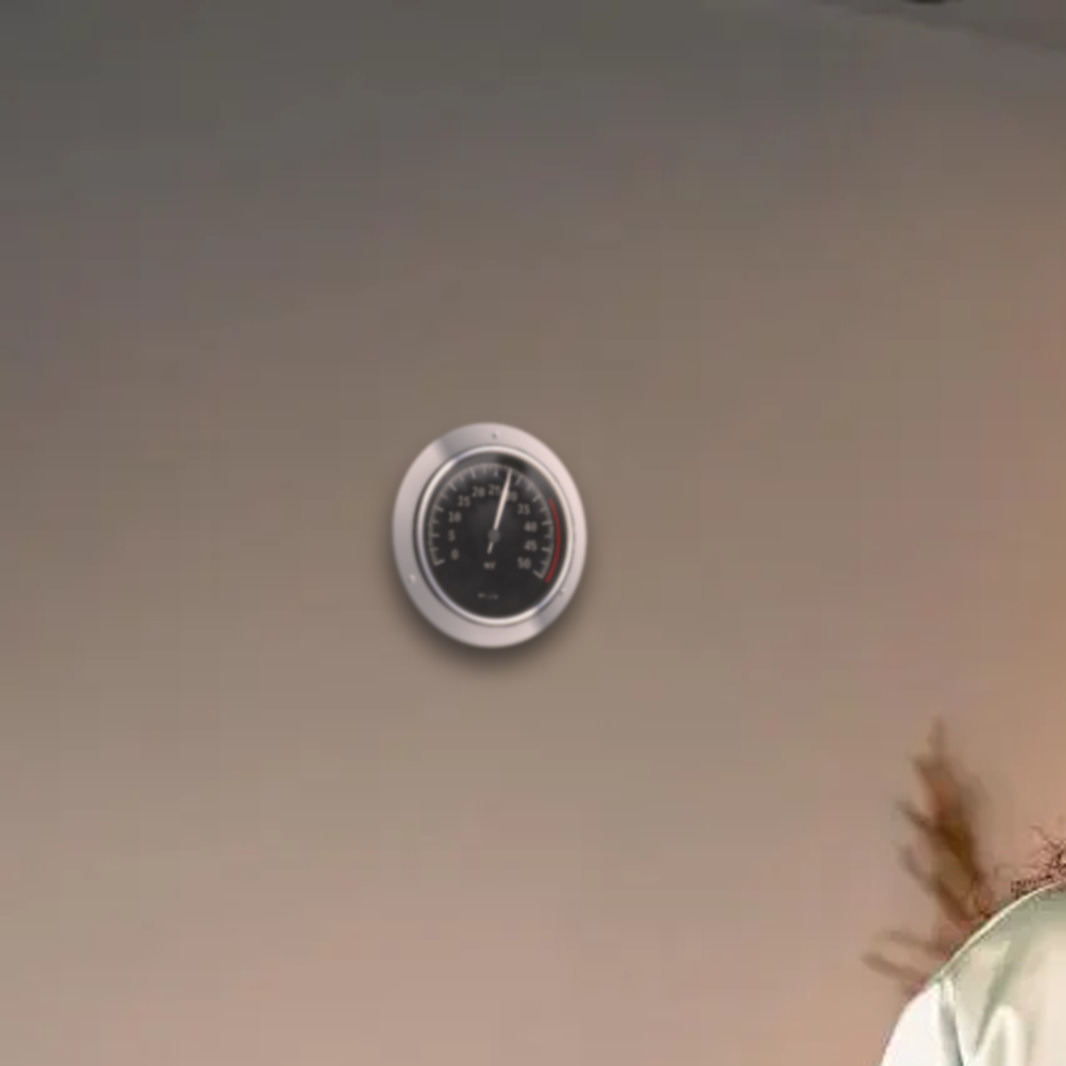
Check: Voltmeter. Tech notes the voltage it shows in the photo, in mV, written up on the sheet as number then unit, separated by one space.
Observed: 27.5 mV
